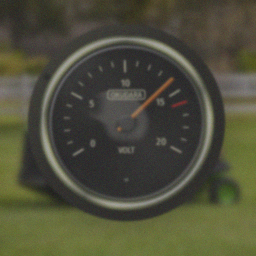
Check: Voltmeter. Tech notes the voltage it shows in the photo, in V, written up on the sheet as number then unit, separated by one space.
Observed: 14 V
